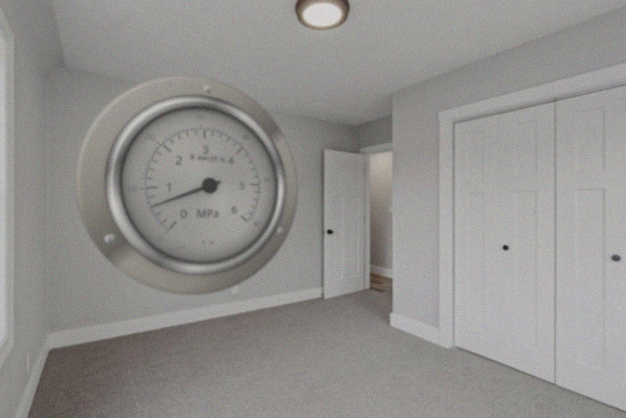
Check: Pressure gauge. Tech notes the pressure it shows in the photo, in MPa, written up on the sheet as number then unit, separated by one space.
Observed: 0.6 MPa
